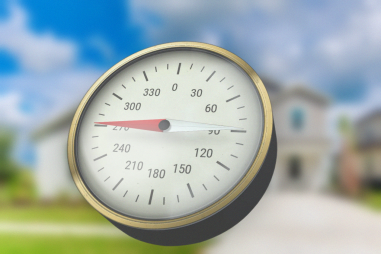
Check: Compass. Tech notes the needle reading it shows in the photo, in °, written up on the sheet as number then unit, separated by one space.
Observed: 270 °
